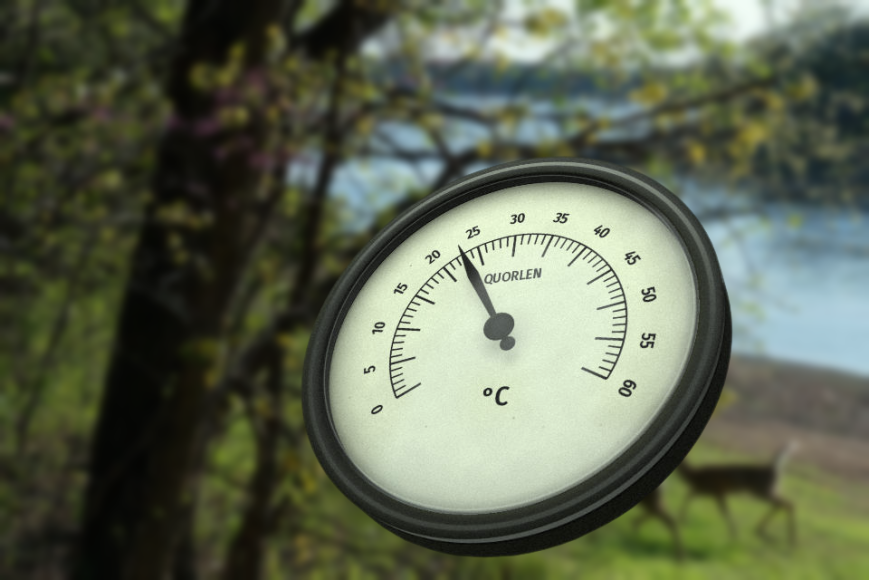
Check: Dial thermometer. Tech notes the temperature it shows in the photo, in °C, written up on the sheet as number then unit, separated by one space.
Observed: 23 °C
